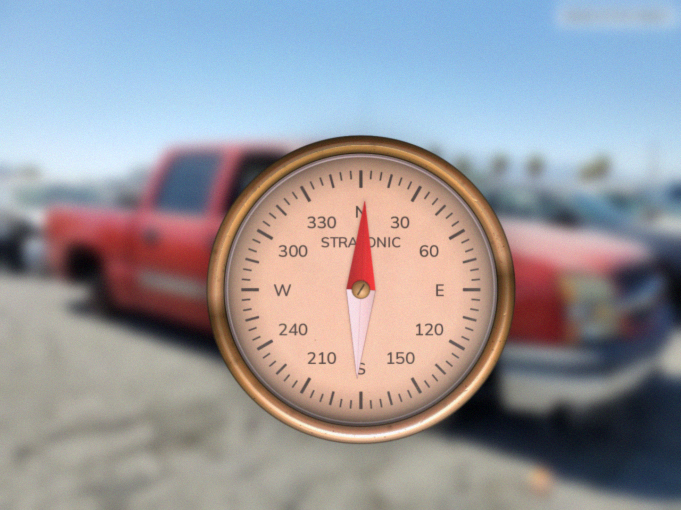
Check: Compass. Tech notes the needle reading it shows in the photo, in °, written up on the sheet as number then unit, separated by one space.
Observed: 2.5 °
